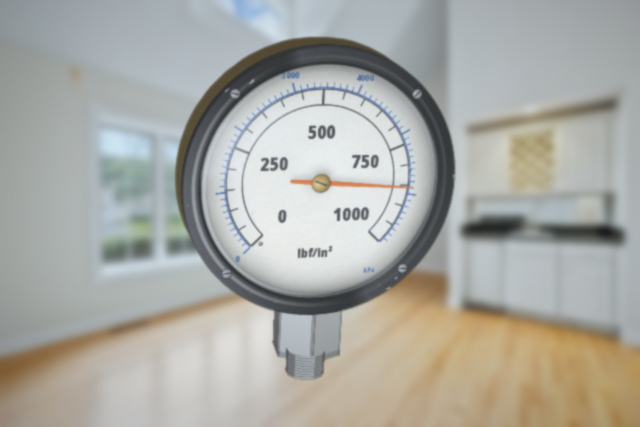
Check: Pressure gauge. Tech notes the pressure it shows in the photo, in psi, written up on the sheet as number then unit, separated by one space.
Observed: 850 psi
